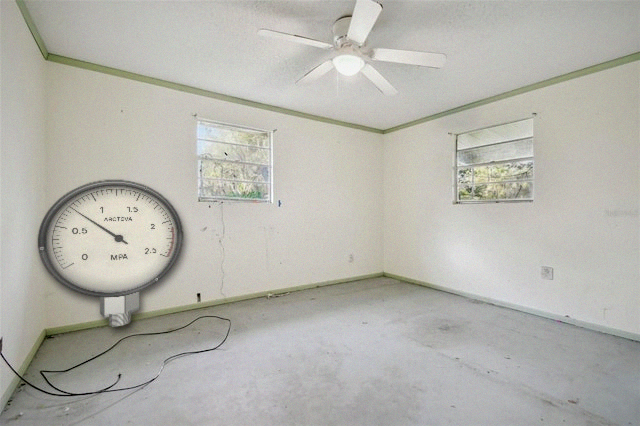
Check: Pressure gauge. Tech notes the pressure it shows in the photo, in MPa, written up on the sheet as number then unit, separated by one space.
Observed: 0.75 MPa
